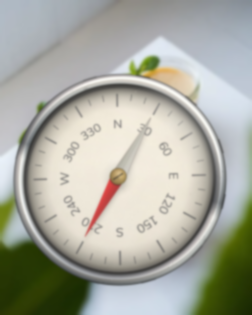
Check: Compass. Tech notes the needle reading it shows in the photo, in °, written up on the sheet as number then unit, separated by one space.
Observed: 210 °
